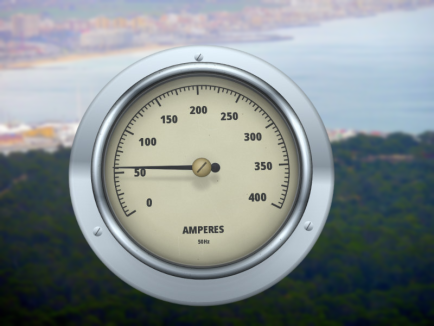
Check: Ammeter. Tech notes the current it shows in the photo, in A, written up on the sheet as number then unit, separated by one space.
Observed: 55 A
